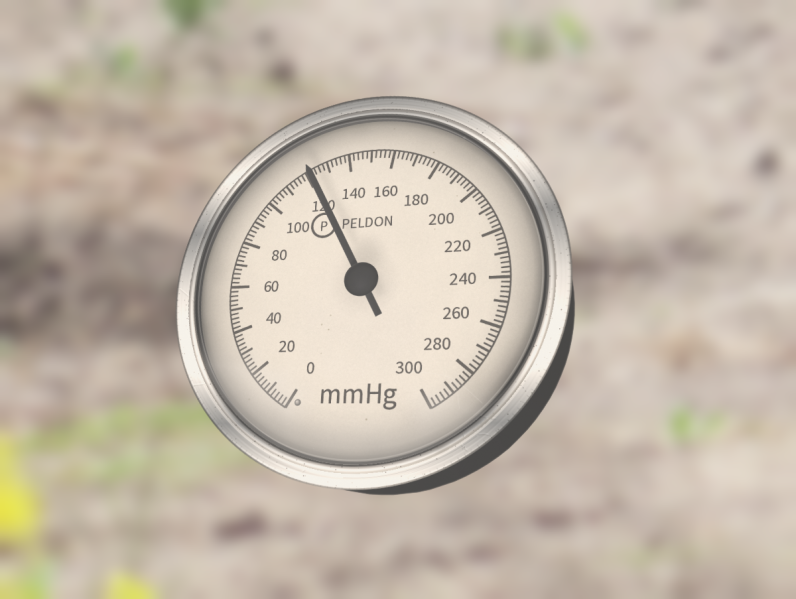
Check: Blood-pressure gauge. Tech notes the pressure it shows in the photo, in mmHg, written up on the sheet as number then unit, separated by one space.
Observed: 122 mmHg
